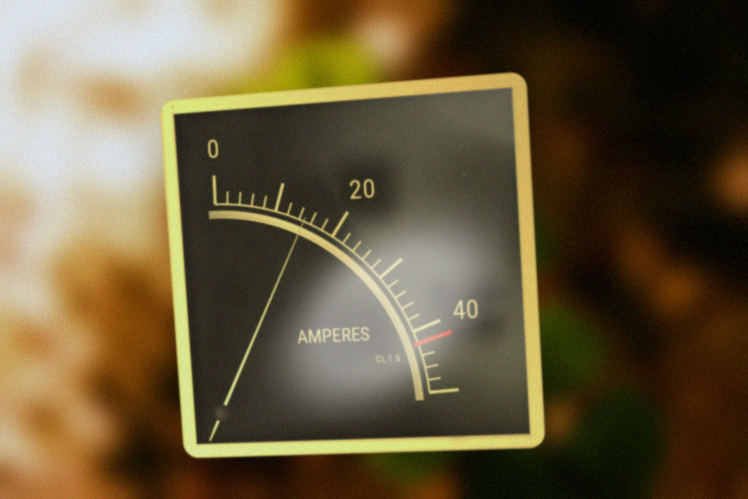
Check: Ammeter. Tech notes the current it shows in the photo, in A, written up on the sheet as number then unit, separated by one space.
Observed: 15 A
